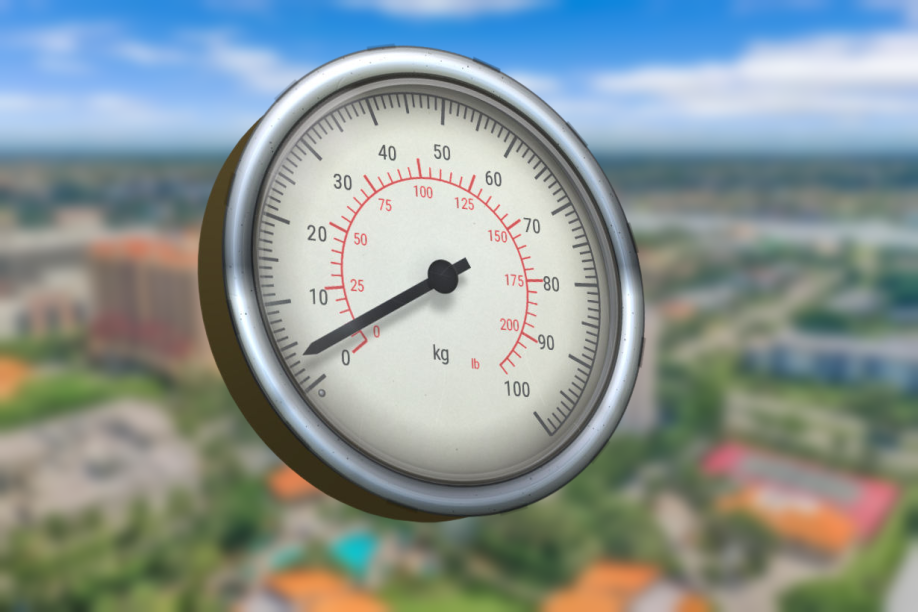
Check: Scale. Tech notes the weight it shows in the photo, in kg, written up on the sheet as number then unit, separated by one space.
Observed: 3.5 kg
